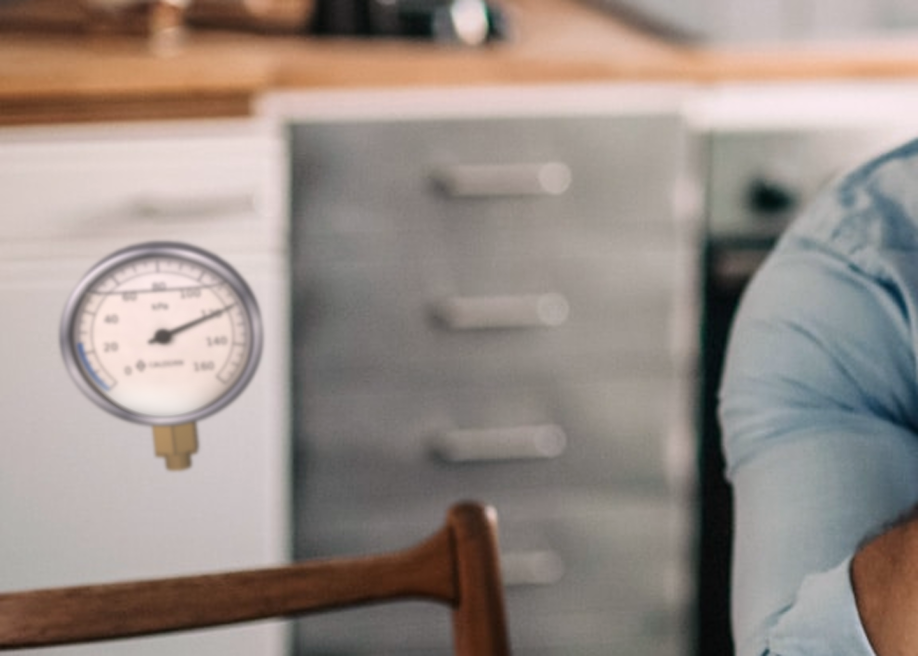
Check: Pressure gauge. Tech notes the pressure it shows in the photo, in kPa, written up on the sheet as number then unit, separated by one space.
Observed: 120 kPa
